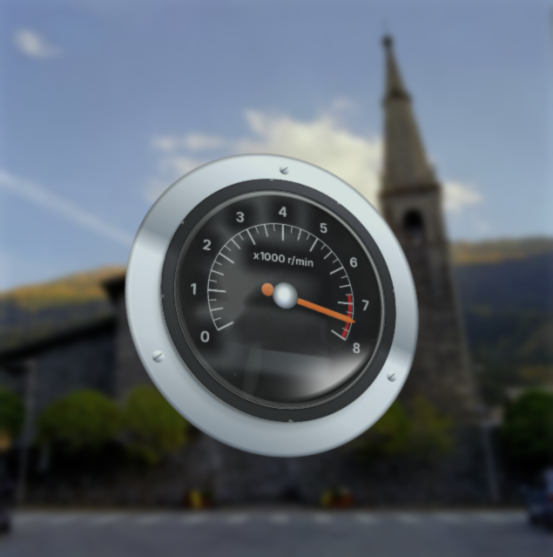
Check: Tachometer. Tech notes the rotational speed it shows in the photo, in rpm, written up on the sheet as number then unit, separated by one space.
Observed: 7500 rpm
